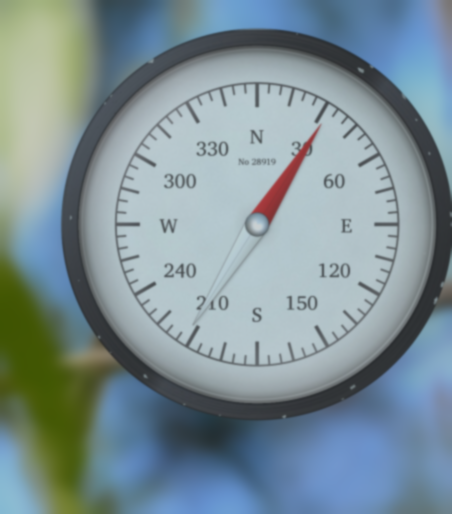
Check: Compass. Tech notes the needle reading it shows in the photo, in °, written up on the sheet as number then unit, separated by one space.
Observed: 32.5 °
